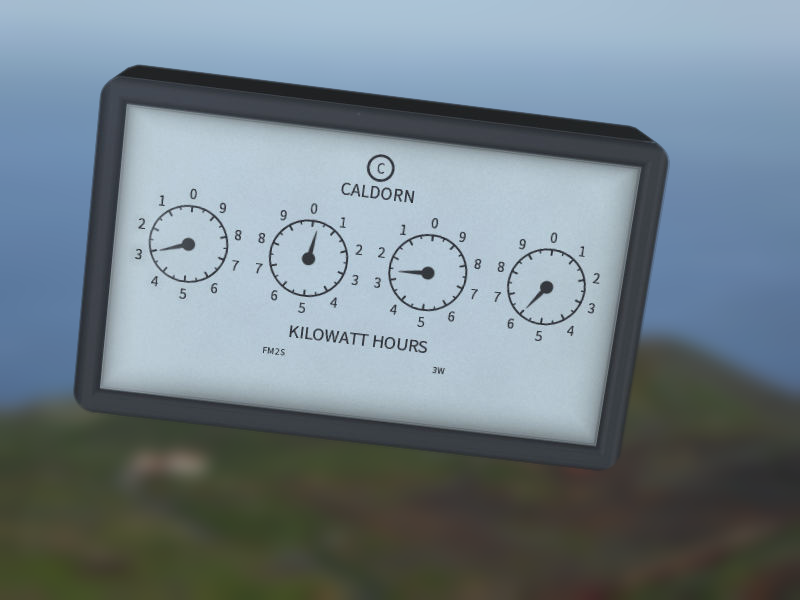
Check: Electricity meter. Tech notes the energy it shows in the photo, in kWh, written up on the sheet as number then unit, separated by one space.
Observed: 3026 kWh
